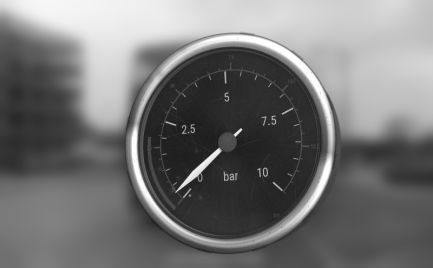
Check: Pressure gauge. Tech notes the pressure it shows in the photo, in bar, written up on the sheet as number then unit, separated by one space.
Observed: 0.25 bar
